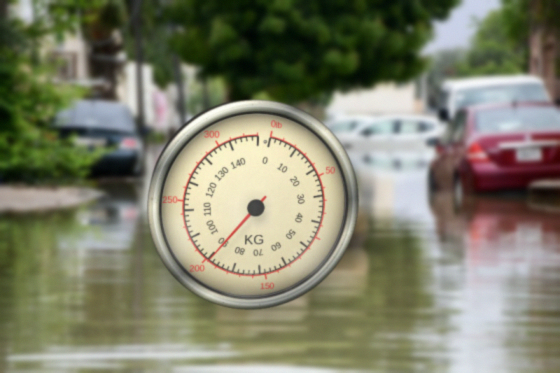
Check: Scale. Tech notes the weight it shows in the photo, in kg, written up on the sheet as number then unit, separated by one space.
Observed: 90 kg
